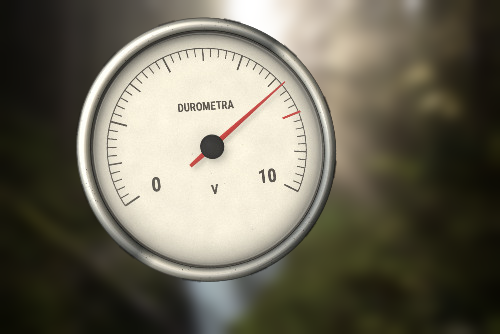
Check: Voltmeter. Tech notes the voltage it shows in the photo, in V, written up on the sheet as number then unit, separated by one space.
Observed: 7.2 V
